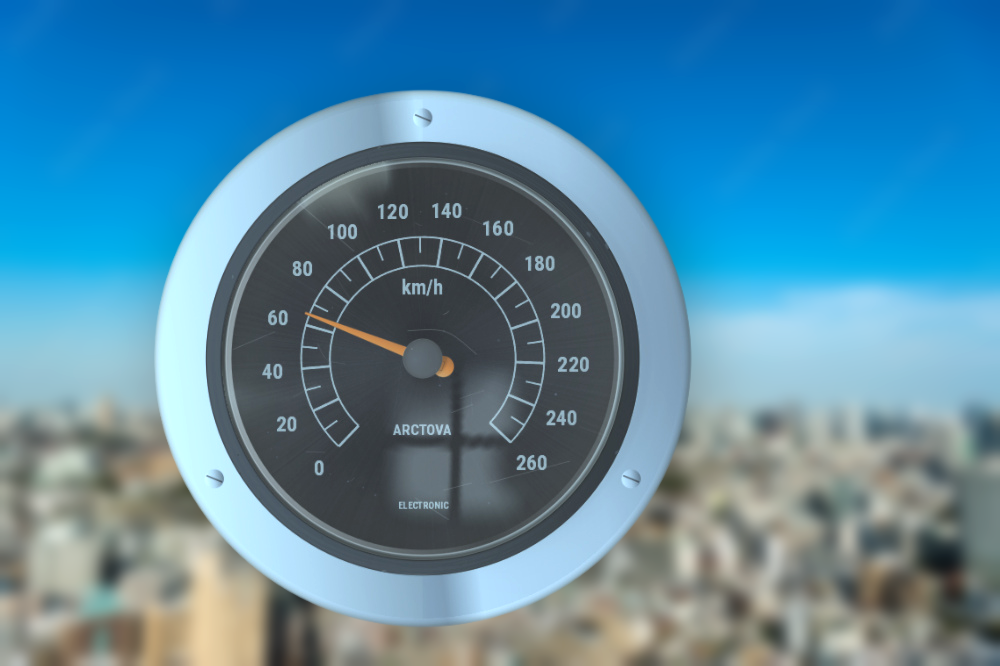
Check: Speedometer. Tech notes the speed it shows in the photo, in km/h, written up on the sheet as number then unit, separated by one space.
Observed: 65 km/h
